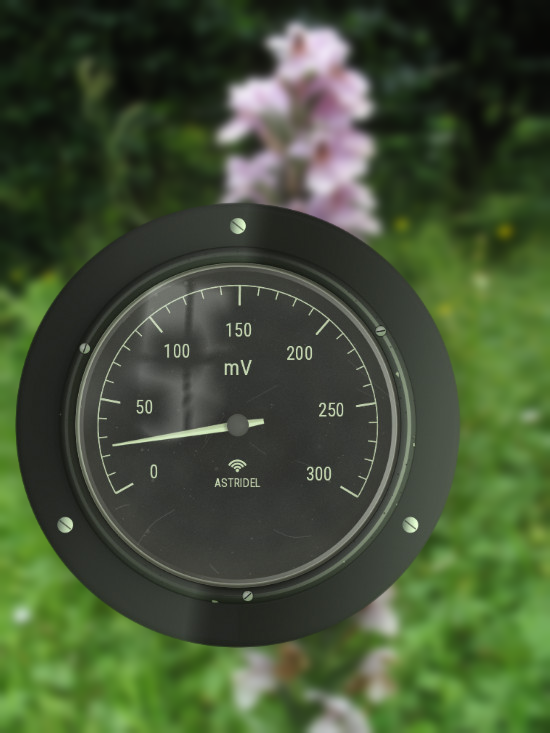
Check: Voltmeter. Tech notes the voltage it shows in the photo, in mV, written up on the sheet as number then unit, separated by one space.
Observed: 25 mV
